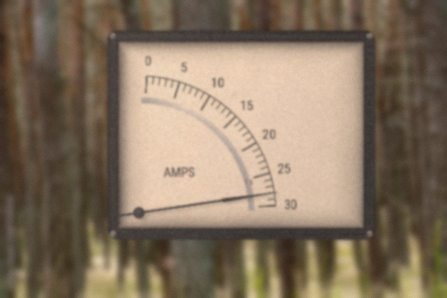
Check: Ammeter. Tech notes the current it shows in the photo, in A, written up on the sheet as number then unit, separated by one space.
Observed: 28 A
